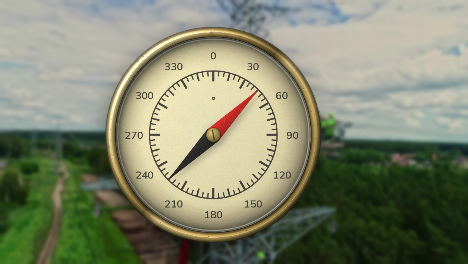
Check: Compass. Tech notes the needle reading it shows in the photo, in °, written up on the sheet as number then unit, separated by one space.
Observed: 45 °
